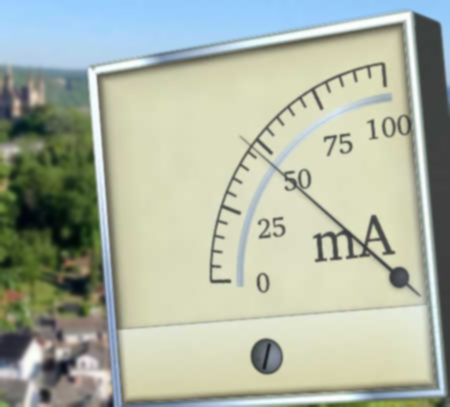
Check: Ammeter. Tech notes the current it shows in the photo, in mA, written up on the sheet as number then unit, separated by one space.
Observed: 47.5 mA
